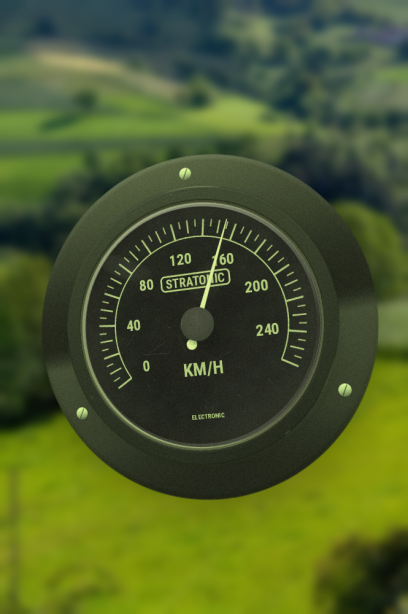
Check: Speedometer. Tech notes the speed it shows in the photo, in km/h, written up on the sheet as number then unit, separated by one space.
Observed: 155 km/h
